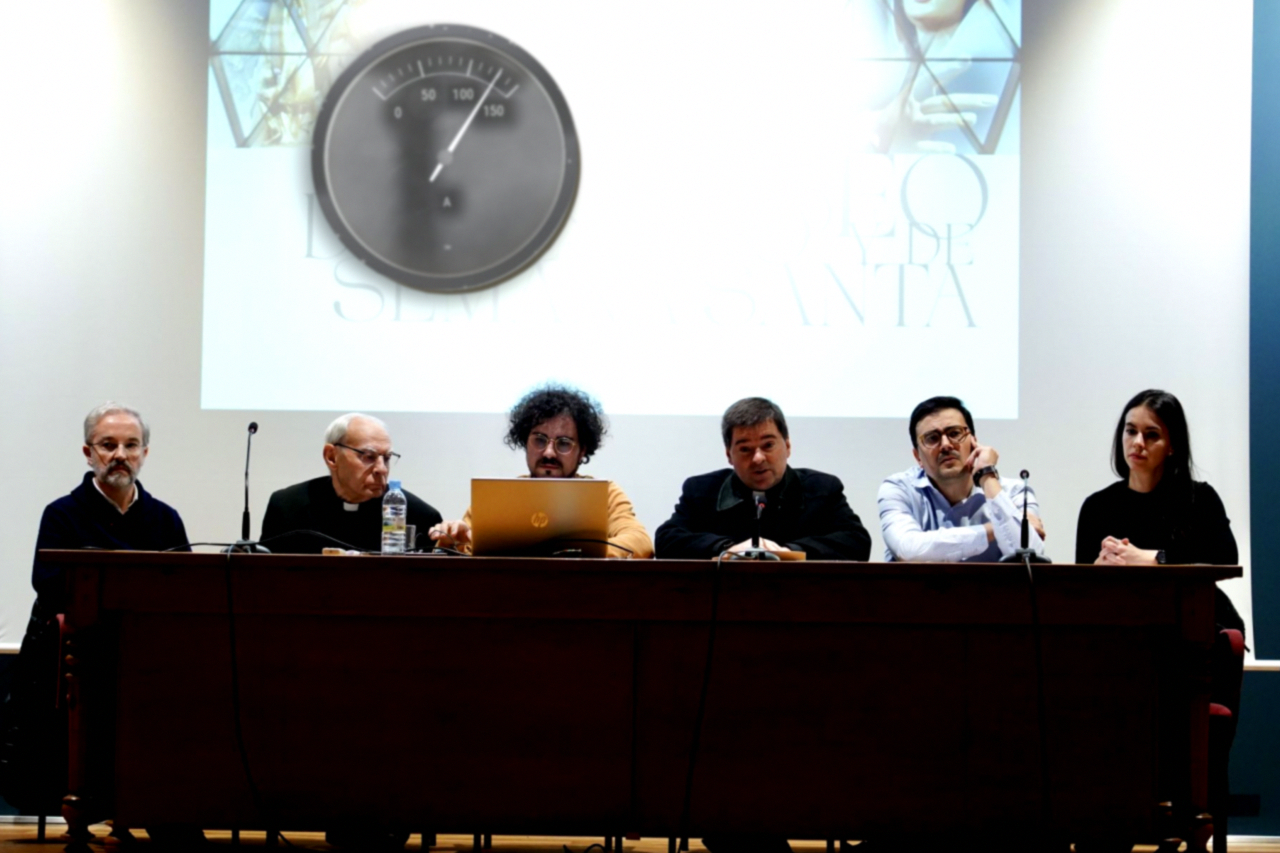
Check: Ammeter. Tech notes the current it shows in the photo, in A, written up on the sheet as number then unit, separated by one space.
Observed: 130 A
